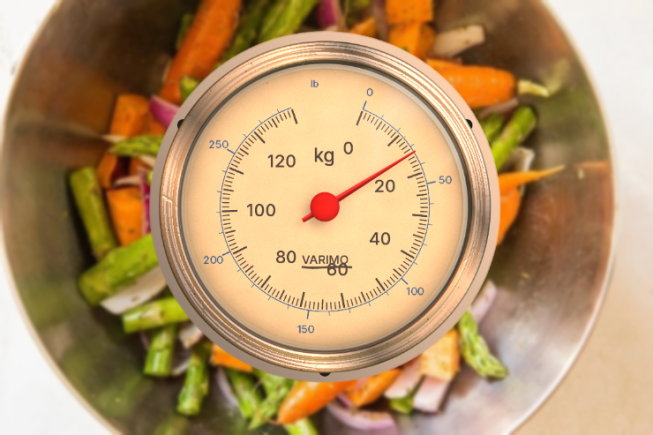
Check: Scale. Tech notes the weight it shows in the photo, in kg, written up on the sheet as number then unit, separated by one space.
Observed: 15 kg
